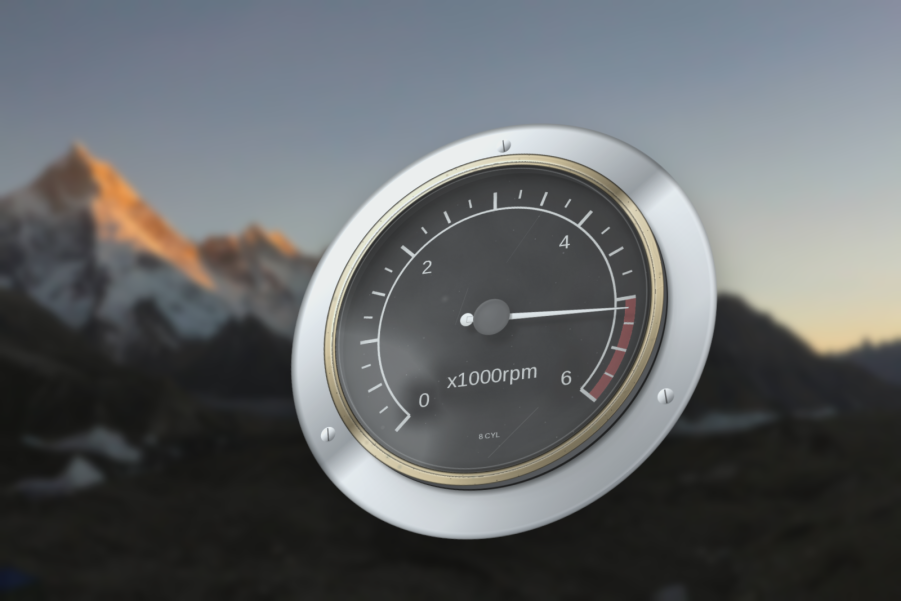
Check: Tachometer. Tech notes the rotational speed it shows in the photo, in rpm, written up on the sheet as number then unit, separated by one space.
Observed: 5125 rpm
